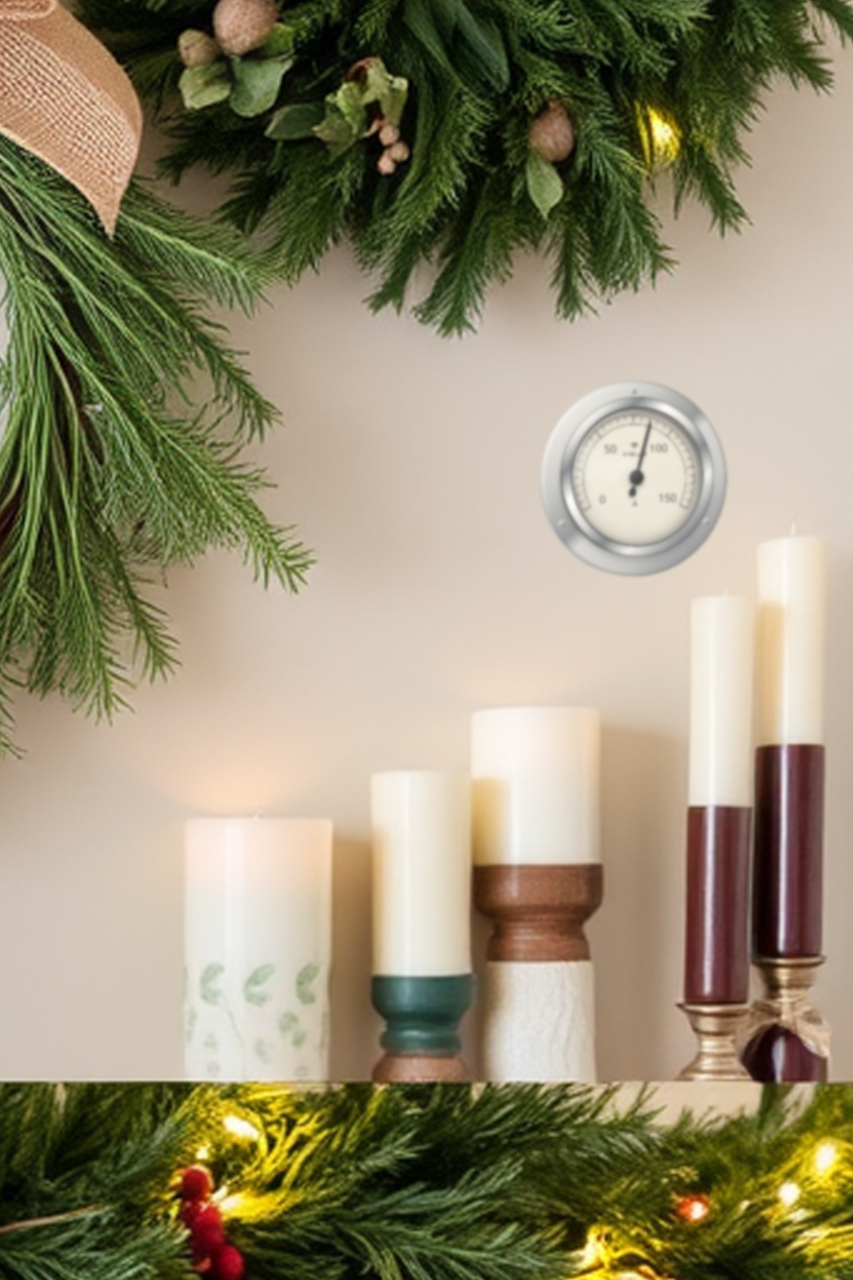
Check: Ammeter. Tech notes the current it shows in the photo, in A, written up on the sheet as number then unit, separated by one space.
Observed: 85 A
